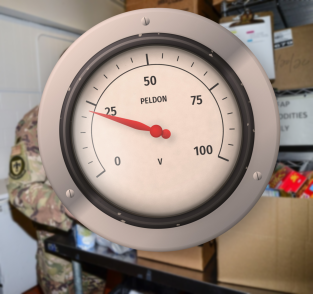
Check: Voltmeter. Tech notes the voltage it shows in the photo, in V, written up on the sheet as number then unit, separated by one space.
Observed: 22.5 V
